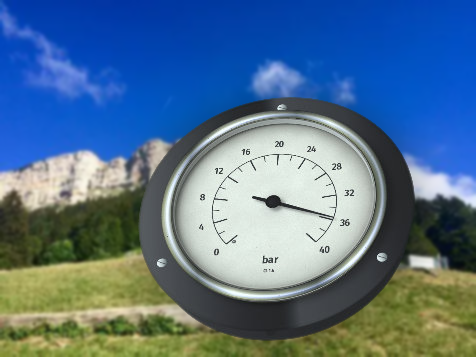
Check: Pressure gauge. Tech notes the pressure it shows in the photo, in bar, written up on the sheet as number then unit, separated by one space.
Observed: 36 bar
